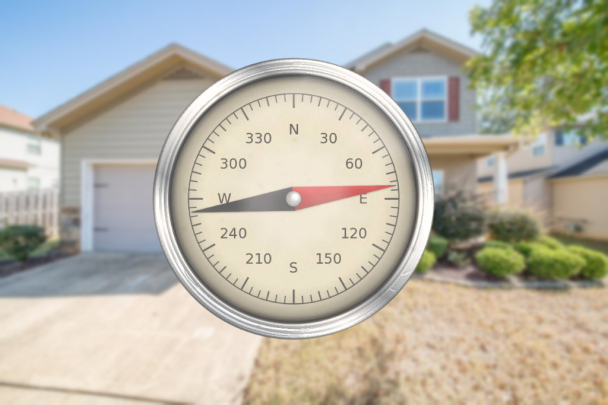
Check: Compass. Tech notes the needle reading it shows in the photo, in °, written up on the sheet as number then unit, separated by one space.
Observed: 82.5 °
